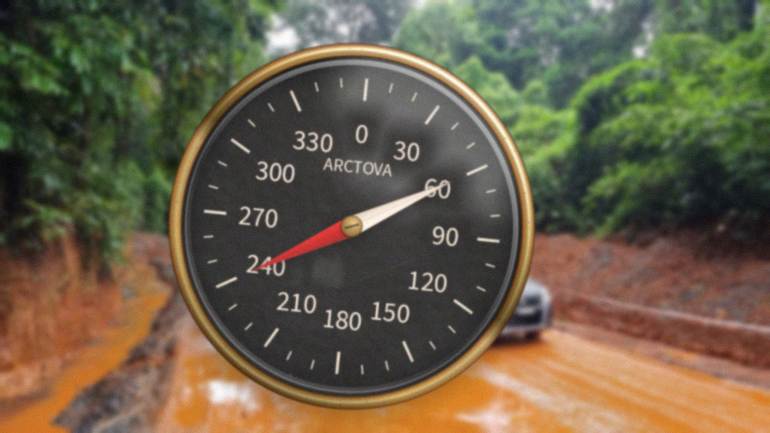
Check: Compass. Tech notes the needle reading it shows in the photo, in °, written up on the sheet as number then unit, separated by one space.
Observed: 240 °
